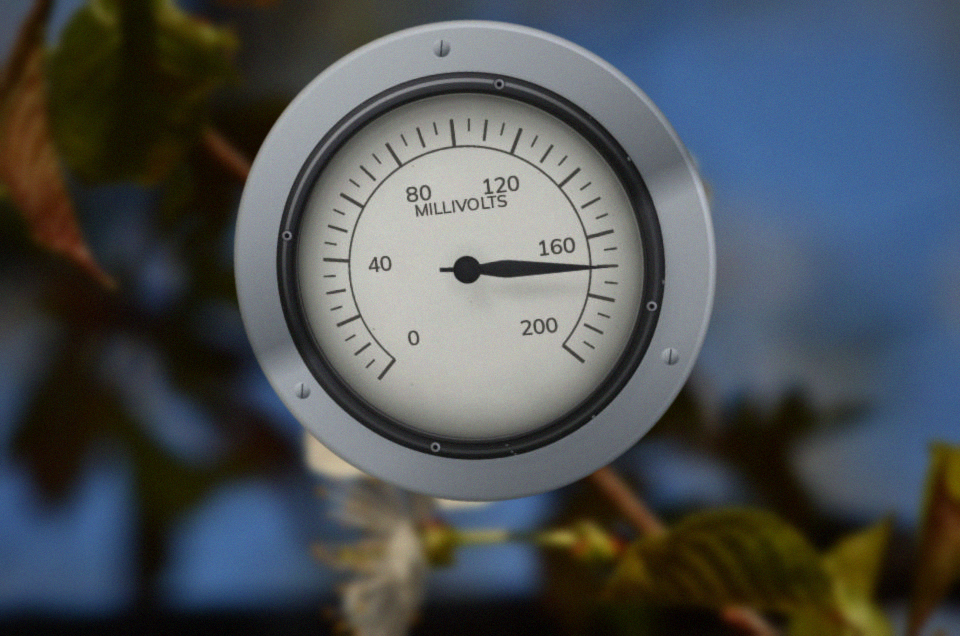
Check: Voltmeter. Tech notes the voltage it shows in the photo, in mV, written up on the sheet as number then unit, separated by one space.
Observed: 170 mV
